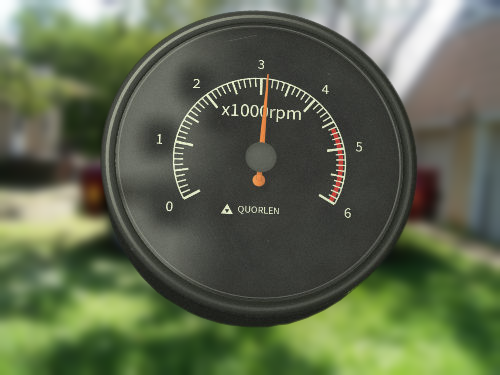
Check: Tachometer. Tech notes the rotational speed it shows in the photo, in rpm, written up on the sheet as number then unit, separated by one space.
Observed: 3100 rpm
